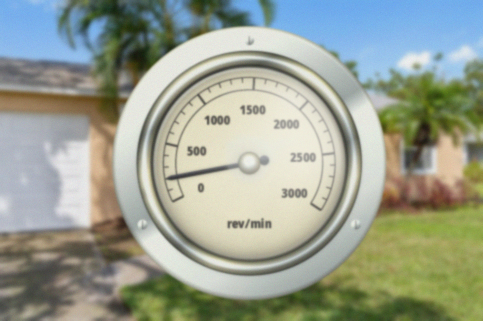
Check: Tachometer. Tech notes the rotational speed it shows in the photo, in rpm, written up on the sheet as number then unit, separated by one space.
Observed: 200 rpm
